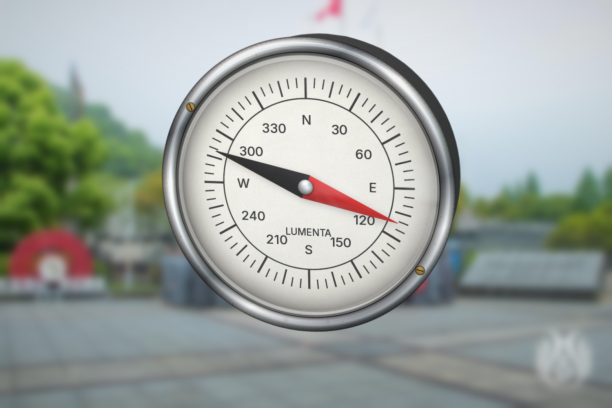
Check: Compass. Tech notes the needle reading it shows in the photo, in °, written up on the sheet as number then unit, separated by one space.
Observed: 110 °
